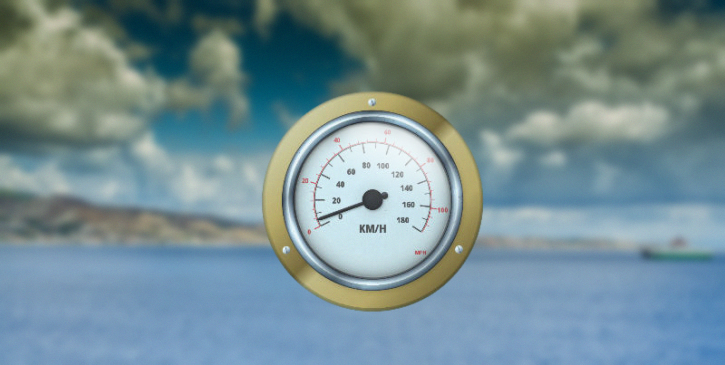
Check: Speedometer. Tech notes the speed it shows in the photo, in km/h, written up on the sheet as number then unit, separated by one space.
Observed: 5 km/h
